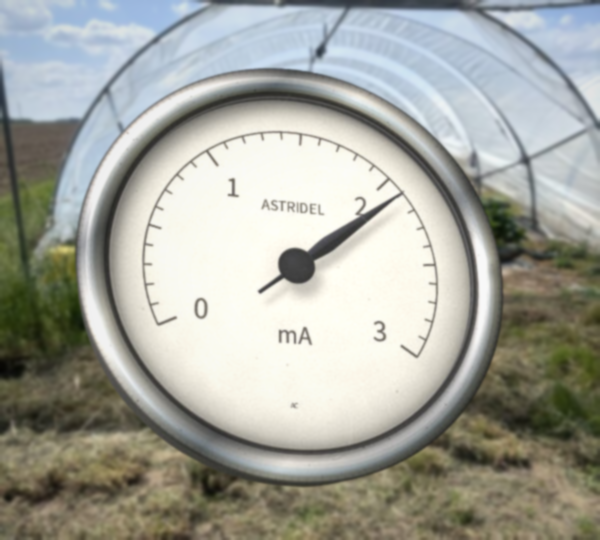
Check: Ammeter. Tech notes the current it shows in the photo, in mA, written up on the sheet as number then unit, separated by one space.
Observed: 2.1 mA
